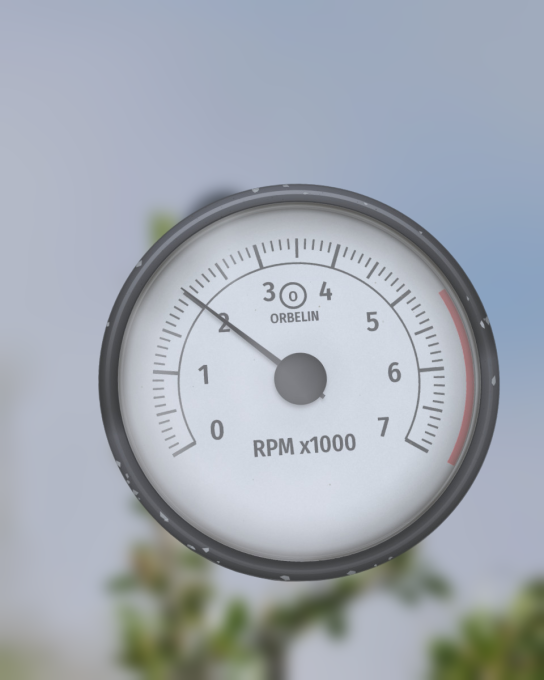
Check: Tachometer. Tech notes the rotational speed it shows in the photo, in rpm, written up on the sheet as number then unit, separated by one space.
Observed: 2000 rpm
